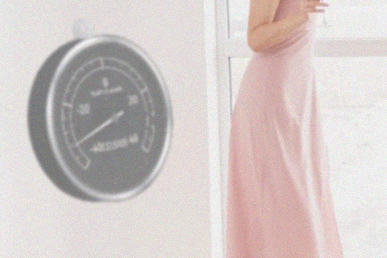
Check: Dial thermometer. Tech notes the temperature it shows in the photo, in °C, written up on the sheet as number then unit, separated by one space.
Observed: -32 °C
